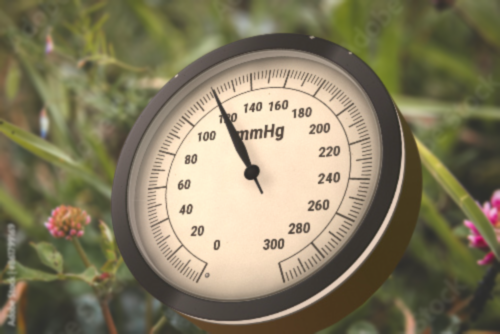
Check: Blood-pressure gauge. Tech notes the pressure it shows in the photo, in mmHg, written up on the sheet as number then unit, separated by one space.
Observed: 120 mmHg
